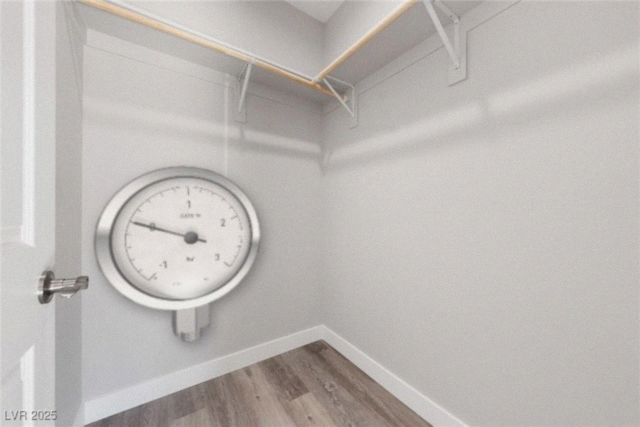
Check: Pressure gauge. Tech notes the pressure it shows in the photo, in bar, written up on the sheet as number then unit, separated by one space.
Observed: 0 bar
